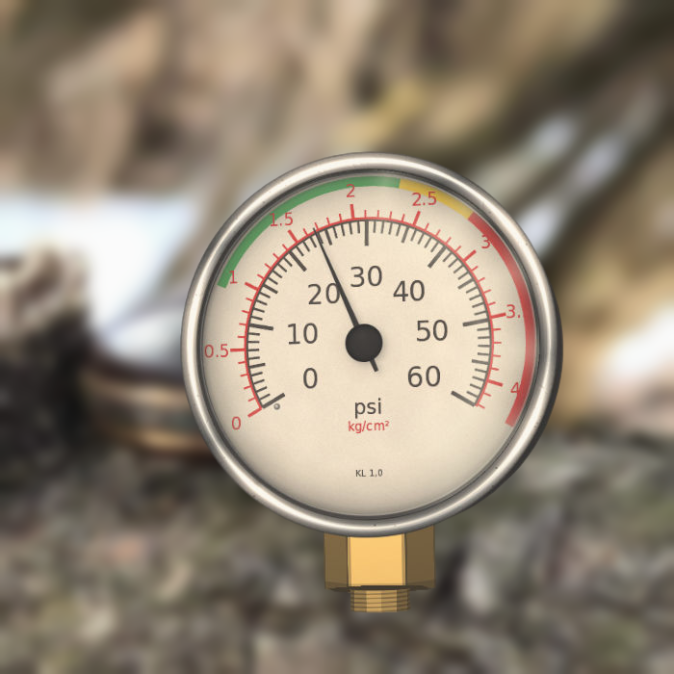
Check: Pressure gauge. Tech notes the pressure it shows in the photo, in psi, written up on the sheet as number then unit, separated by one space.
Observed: 24 psi
